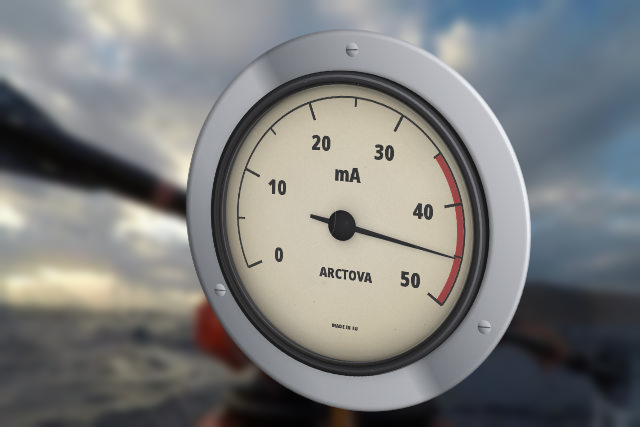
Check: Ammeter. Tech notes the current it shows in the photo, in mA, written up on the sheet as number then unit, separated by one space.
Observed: 45 mA
